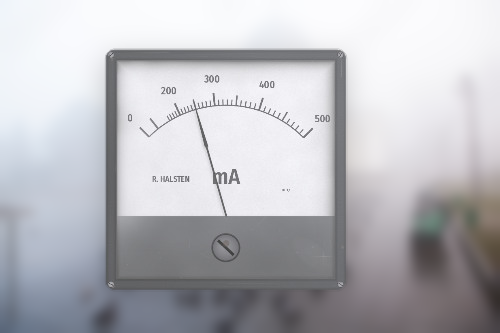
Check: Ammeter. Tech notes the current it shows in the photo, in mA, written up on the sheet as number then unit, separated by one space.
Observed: 250 mA
